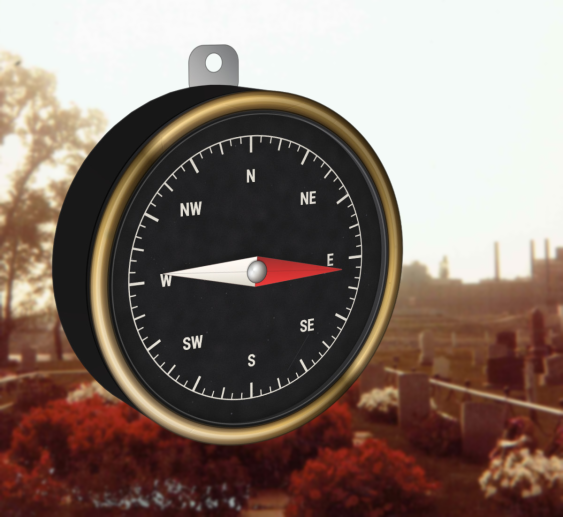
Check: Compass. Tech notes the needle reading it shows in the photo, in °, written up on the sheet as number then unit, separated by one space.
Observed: 95 °
